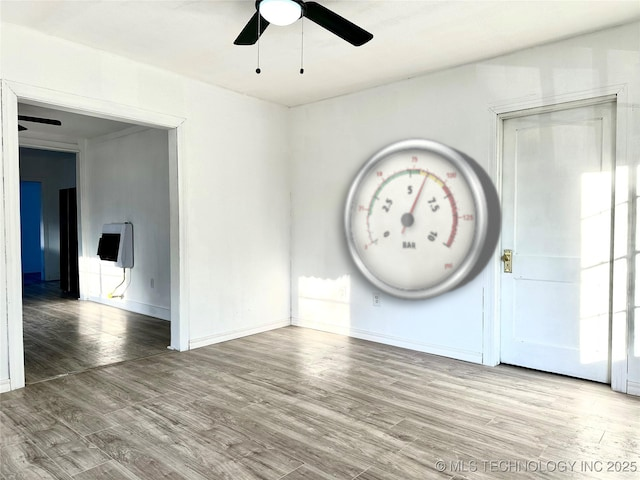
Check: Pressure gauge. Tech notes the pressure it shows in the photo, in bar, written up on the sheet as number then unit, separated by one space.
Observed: 6 bar
